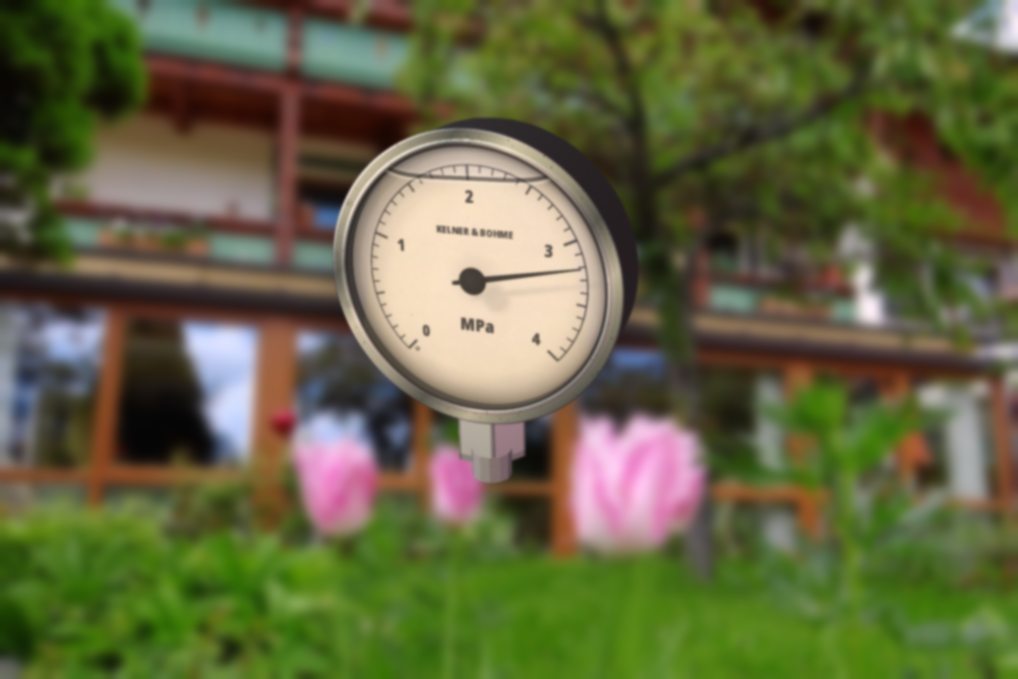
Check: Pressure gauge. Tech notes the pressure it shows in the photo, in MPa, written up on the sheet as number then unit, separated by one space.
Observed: 3.2 MPa
